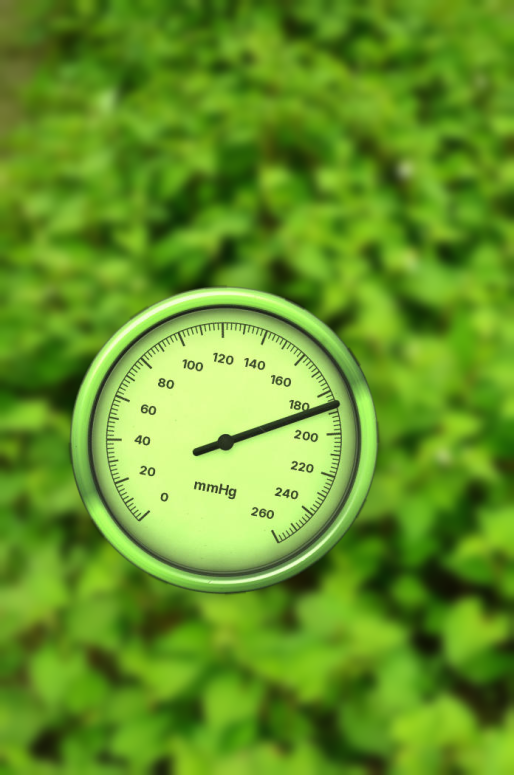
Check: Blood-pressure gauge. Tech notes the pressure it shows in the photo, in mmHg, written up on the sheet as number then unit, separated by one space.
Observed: 186 mmHg
